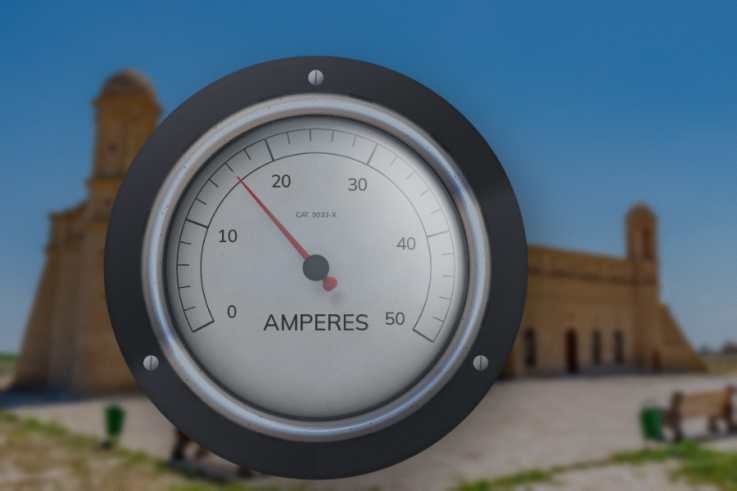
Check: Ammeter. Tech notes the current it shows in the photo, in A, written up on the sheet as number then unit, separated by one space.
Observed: 16 A
